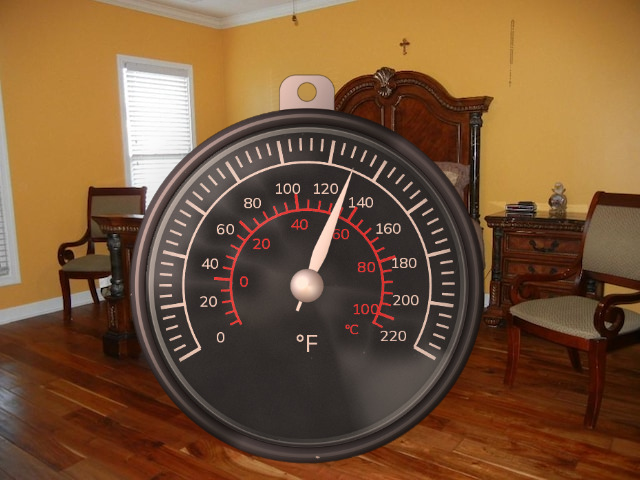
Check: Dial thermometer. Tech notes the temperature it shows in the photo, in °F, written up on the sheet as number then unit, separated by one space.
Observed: 130 °F
